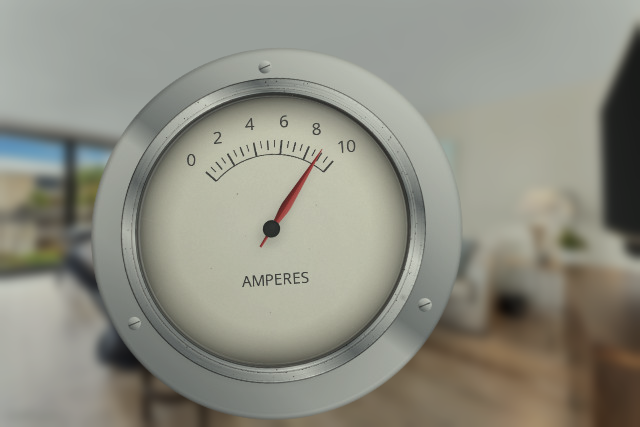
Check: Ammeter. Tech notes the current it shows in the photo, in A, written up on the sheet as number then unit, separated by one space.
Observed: 9 A
